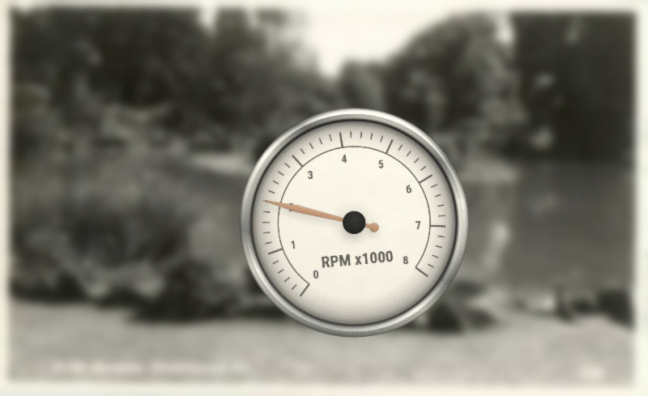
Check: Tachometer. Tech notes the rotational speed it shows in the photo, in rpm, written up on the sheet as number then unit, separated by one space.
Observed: 2000 rpm
